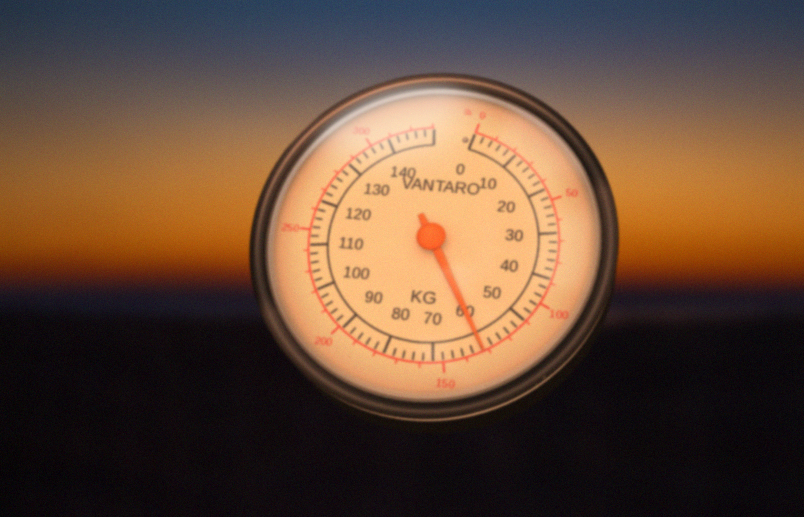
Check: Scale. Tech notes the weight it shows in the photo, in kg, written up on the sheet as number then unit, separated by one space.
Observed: 60 kg
